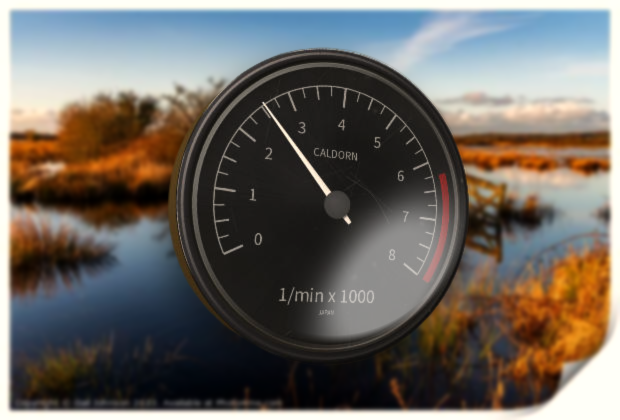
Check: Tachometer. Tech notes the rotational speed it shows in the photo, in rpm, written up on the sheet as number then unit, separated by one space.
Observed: 2500 rpm
